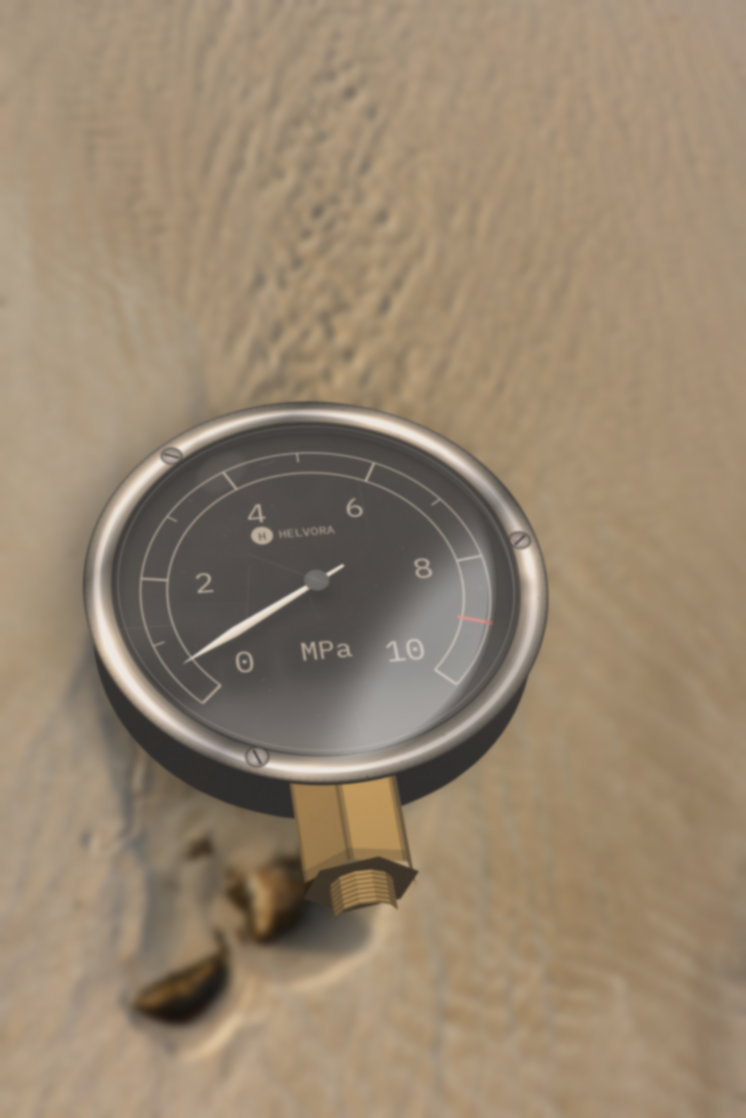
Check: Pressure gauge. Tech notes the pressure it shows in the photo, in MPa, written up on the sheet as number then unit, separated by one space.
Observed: 0.5 MPa
